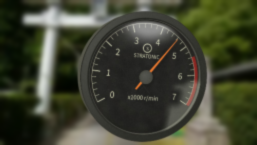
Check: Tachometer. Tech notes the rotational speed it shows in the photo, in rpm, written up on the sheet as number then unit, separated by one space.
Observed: 4600 rpm
